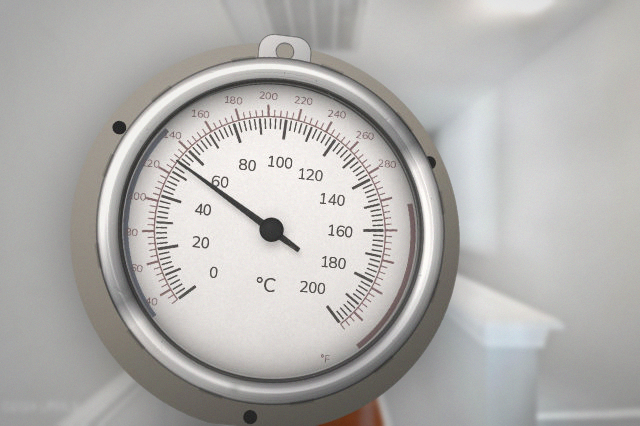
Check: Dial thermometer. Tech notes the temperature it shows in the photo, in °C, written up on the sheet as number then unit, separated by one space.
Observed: 54 °C
